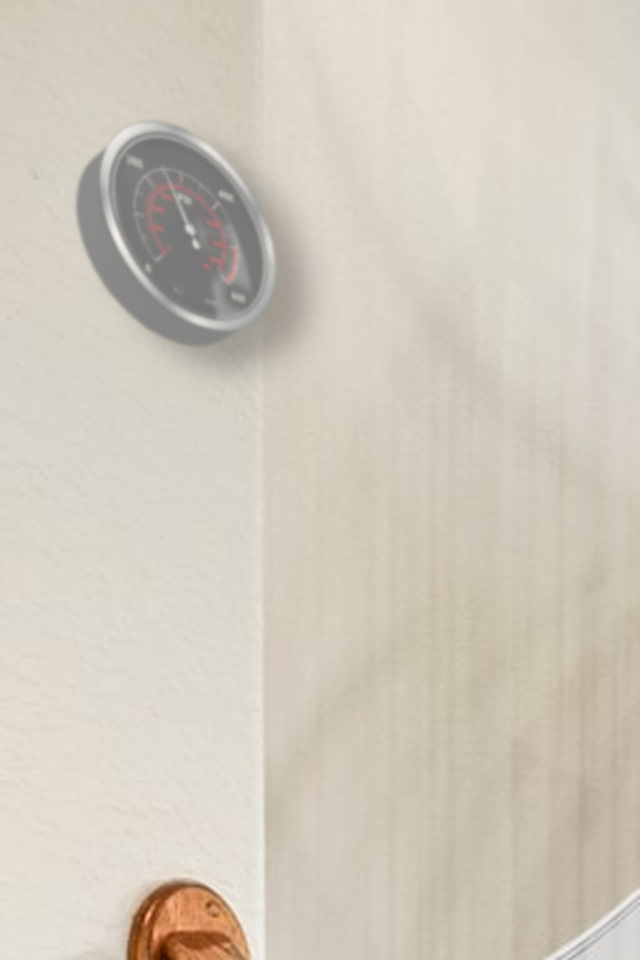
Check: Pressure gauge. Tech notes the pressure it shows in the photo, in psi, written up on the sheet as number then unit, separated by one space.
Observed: 250 psi
